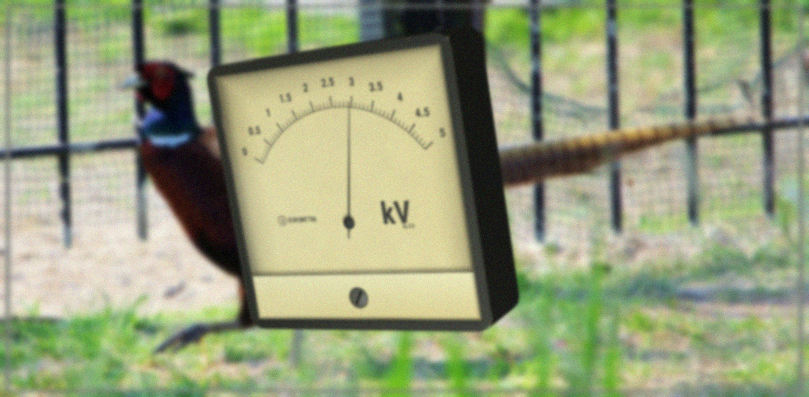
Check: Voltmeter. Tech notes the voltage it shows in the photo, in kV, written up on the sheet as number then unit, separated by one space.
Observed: 3 kV
